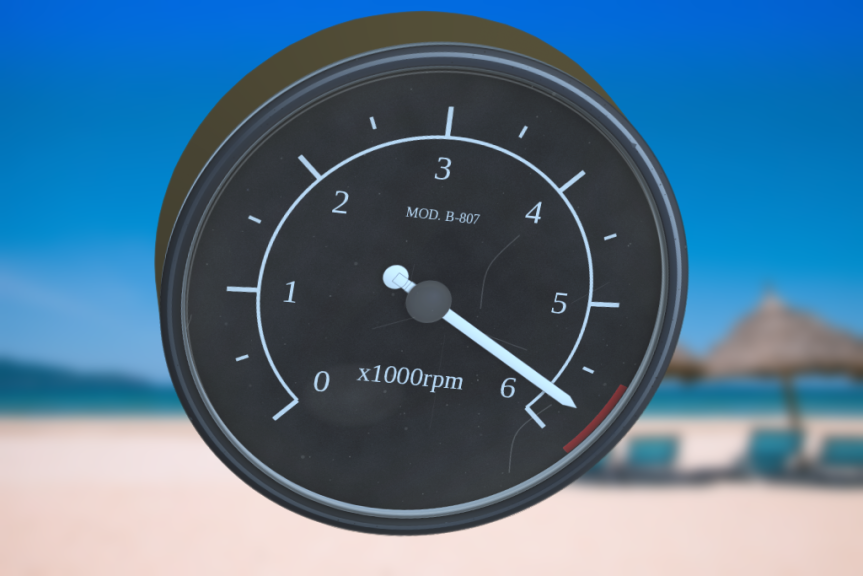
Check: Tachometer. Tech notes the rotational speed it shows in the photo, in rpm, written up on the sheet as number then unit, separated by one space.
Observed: 5750 rpm
